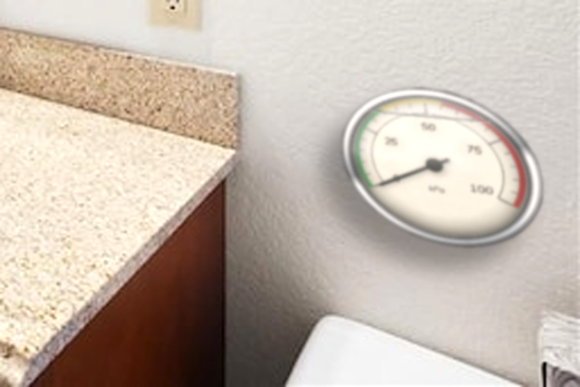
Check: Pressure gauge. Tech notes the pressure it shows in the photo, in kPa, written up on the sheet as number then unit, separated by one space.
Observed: 0 kPa
